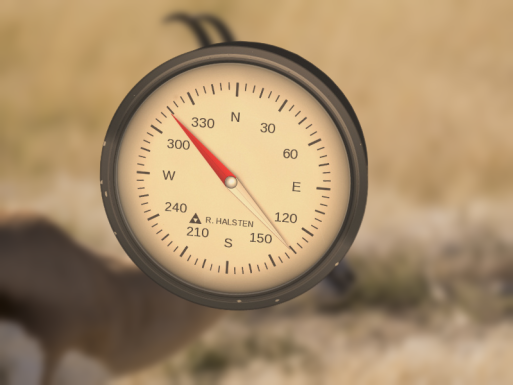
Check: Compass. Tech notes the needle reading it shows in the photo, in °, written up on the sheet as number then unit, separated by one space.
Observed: 315 °
